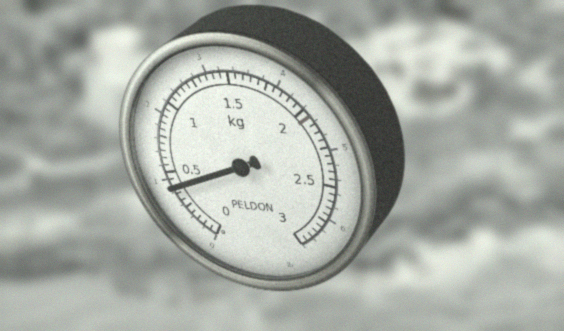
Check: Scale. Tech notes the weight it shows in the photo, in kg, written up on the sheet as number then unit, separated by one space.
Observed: 0.4 kg
